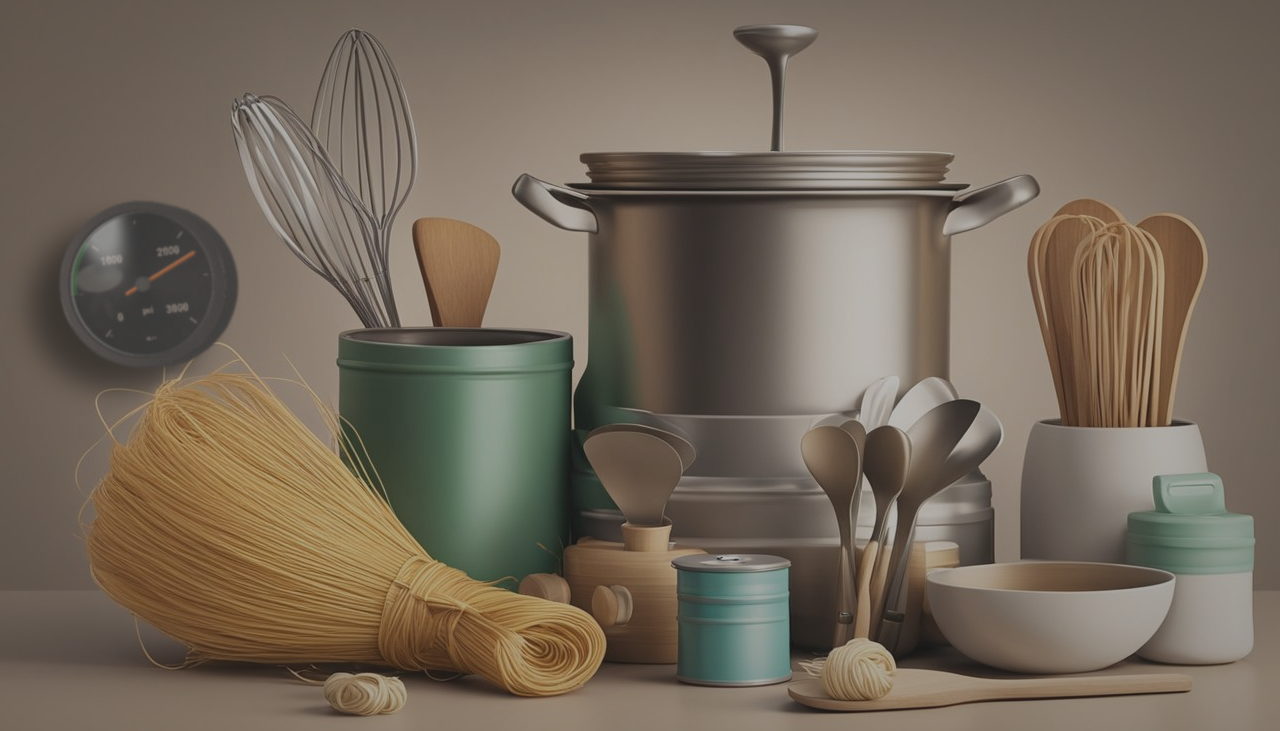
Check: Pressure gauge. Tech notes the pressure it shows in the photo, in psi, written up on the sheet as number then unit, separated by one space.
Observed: 2250 psi
